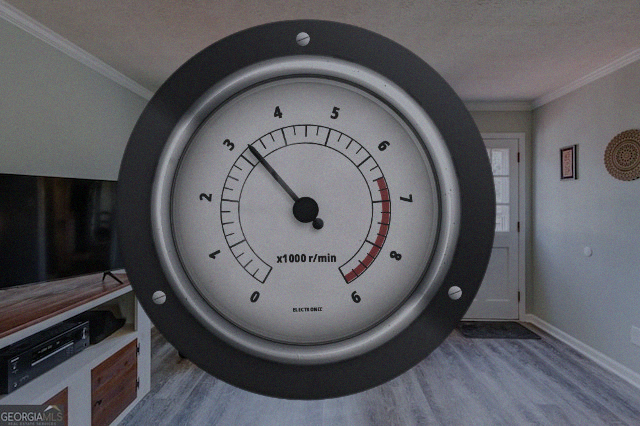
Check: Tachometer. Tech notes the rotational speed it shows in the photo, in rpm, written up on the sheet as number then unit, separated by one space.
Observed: 3250 rpm
